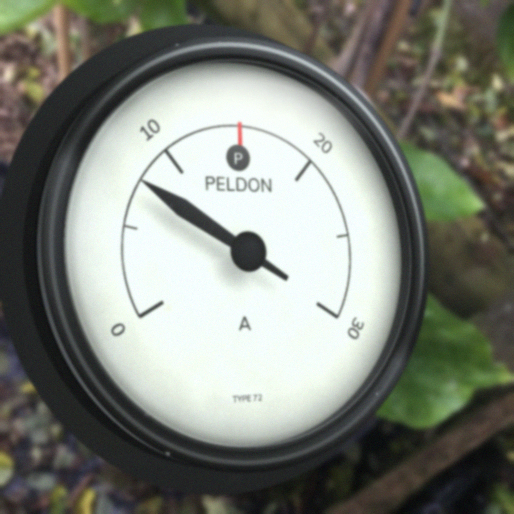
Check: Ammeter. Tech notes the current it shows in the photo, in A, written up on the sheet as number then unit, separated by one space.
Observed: 7.5 A
